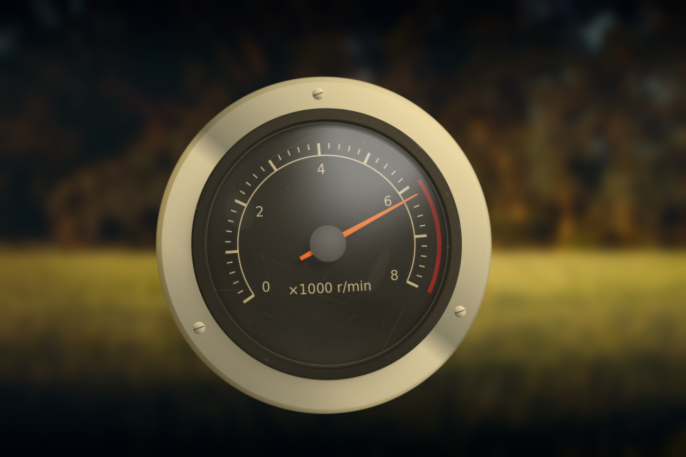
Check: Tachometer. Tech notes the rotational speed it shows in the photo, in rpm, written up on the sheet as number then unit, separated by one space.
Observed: 6200 rpm
